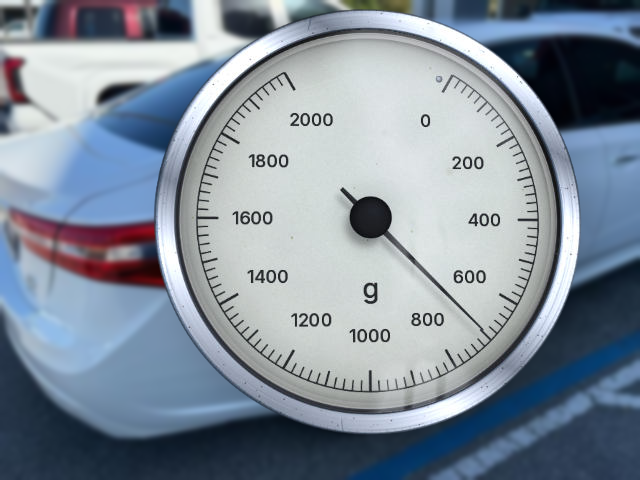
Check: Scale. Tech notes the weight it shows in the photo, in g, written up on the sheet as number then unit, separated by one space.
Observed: 700 g
